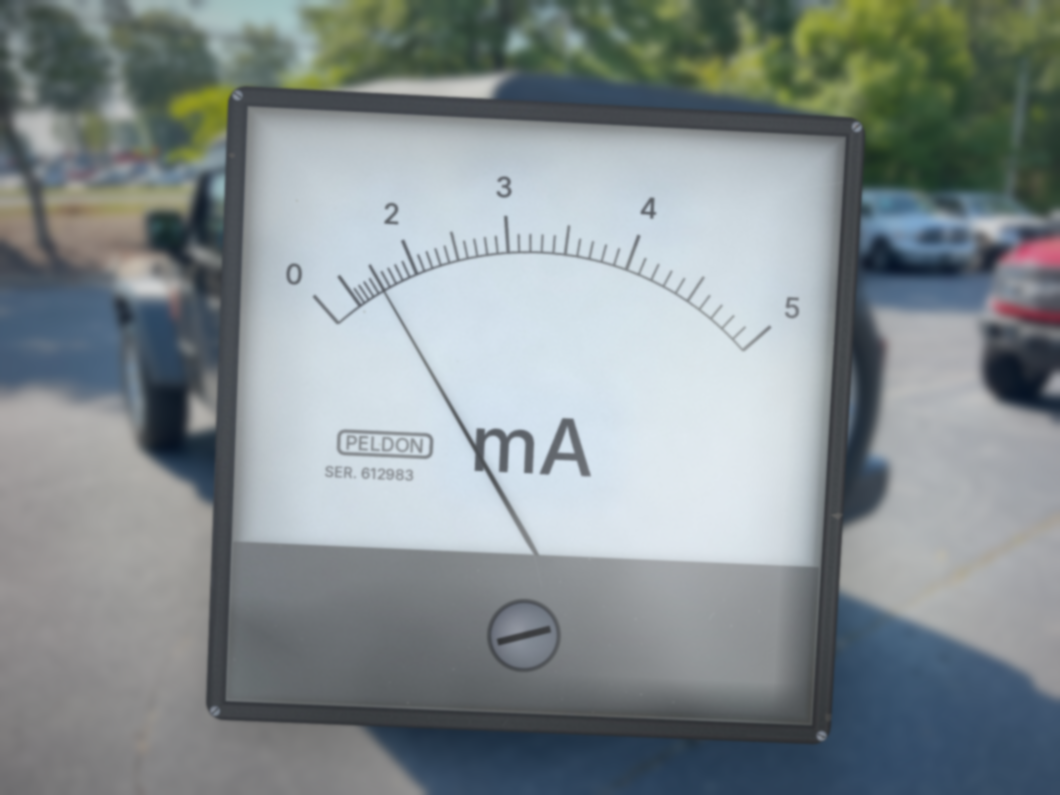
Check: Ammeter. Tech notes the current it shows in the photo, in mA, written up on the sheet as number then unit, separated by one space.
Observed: 1.5 mA
